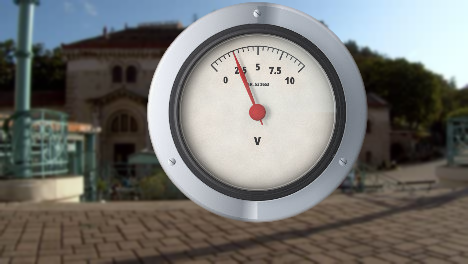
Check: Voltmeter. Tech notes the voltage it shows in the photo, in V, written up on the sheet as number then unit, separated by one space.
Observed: 2.5 V
